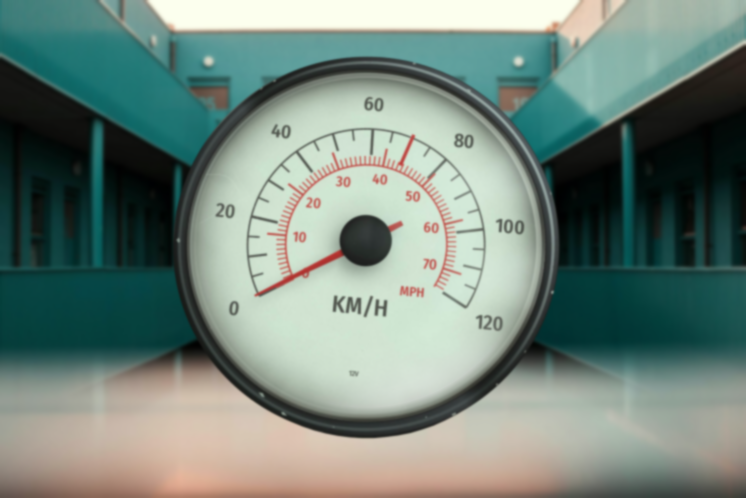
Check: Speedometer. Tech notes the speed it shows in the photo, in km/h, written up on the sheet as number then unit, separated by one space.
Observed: 0 km/h
